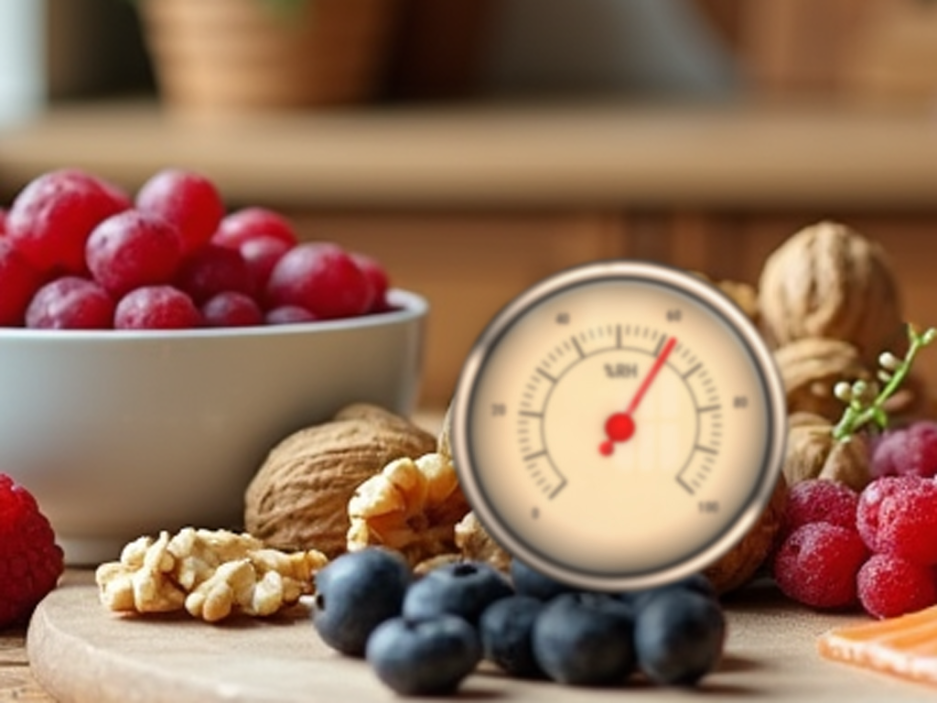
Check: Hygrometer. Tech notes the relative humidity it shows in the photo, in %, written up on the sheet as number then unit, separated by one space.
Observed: 62 %
